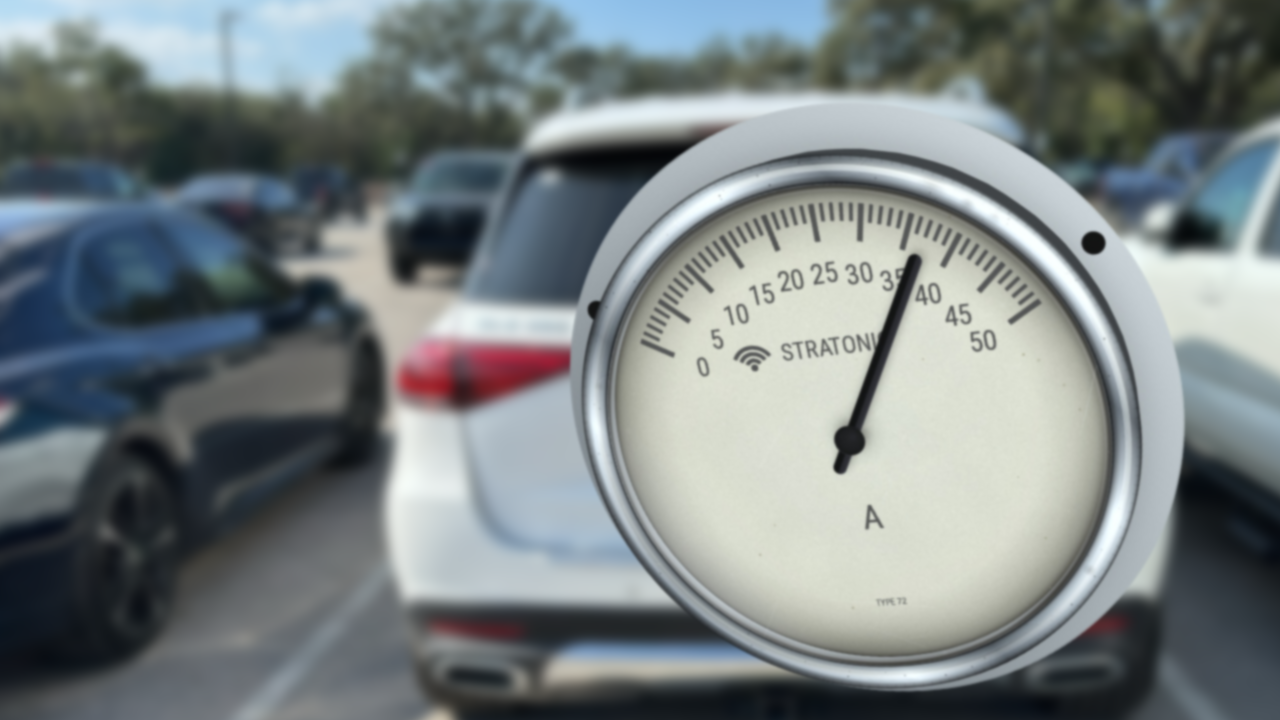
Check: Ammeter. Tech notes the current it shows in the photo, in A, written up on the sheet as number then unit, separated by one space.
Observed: 37 A
